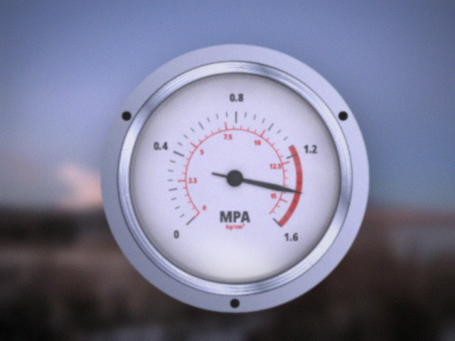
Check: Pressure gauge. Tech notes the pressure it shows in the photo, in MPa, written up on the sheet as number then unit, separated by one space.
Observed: 1.4 MPa
